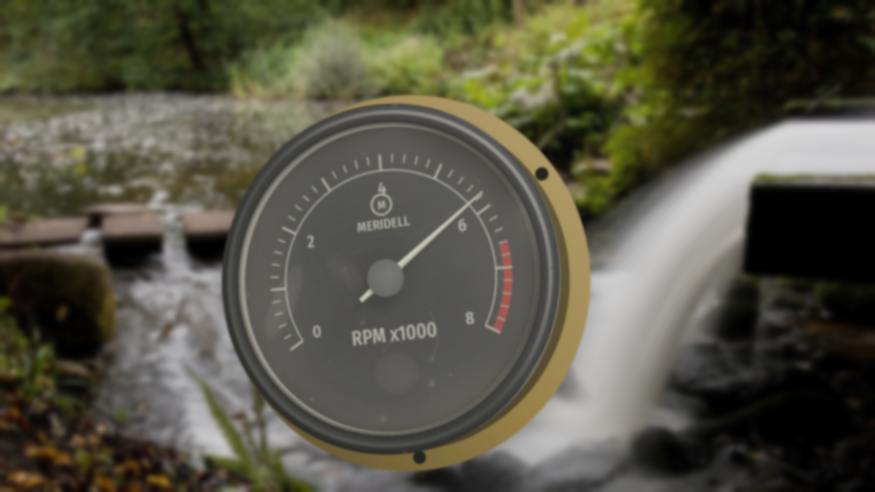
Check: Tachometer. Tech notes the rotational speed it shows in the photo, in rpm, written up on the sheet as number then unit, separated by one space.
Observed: 5800 rpm
